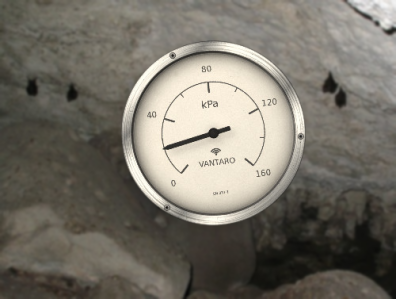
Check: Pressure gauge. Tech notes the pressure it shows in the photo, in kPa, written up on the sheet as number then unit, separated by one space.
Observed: 20 kPa
